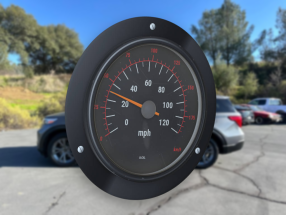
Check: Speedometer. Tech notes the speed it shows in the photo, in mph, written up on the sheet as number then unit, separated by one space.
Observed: 25 mph
